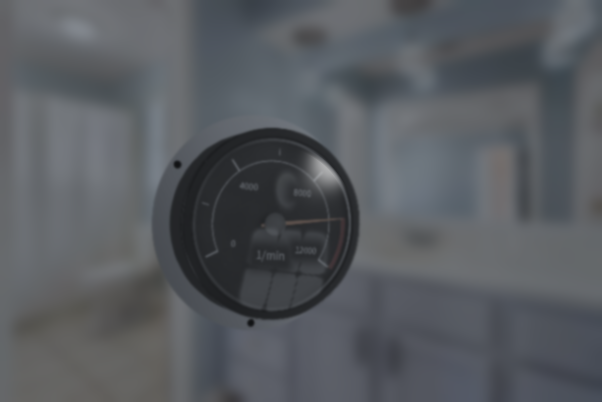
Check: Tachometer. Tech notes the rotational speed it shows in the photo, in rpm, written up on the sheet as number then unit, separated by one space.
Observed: 10000 rpm
